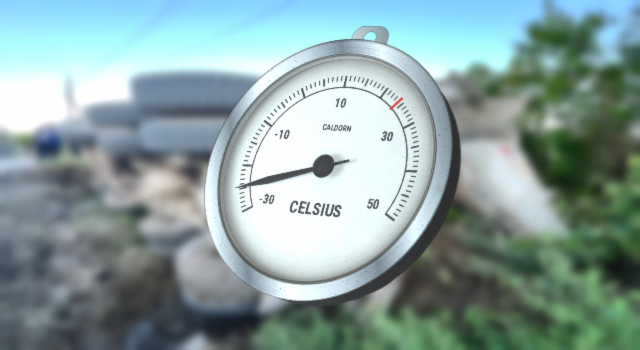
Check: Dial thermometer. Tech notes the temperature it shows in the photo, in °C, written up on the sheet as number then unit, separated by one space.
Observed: -25 °C
